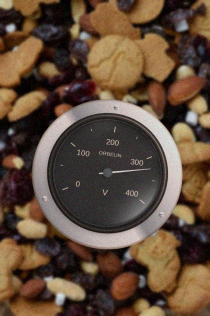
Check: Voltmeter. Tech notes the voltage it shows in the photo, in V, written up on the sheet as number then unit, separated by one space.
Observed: 325 V
